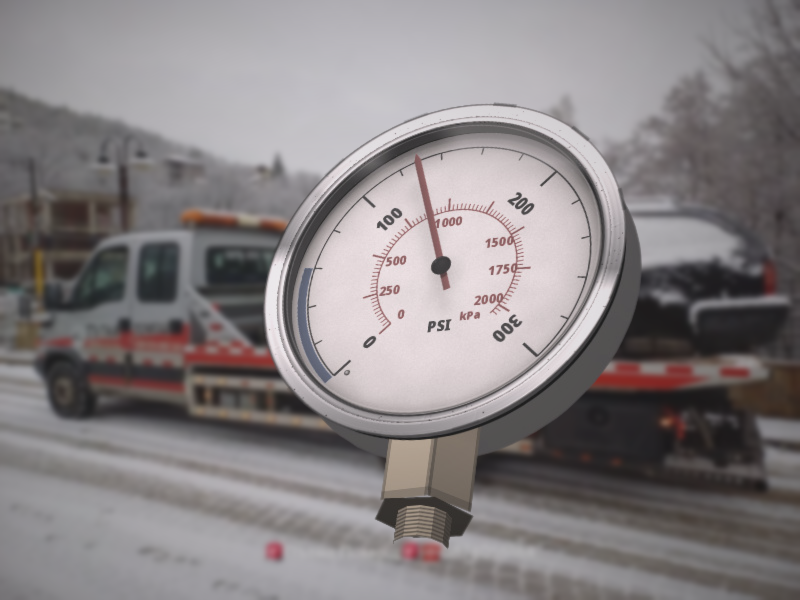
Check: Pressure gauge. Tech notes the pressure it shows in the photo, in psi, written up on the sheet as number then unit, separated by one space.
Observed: 130 psi
